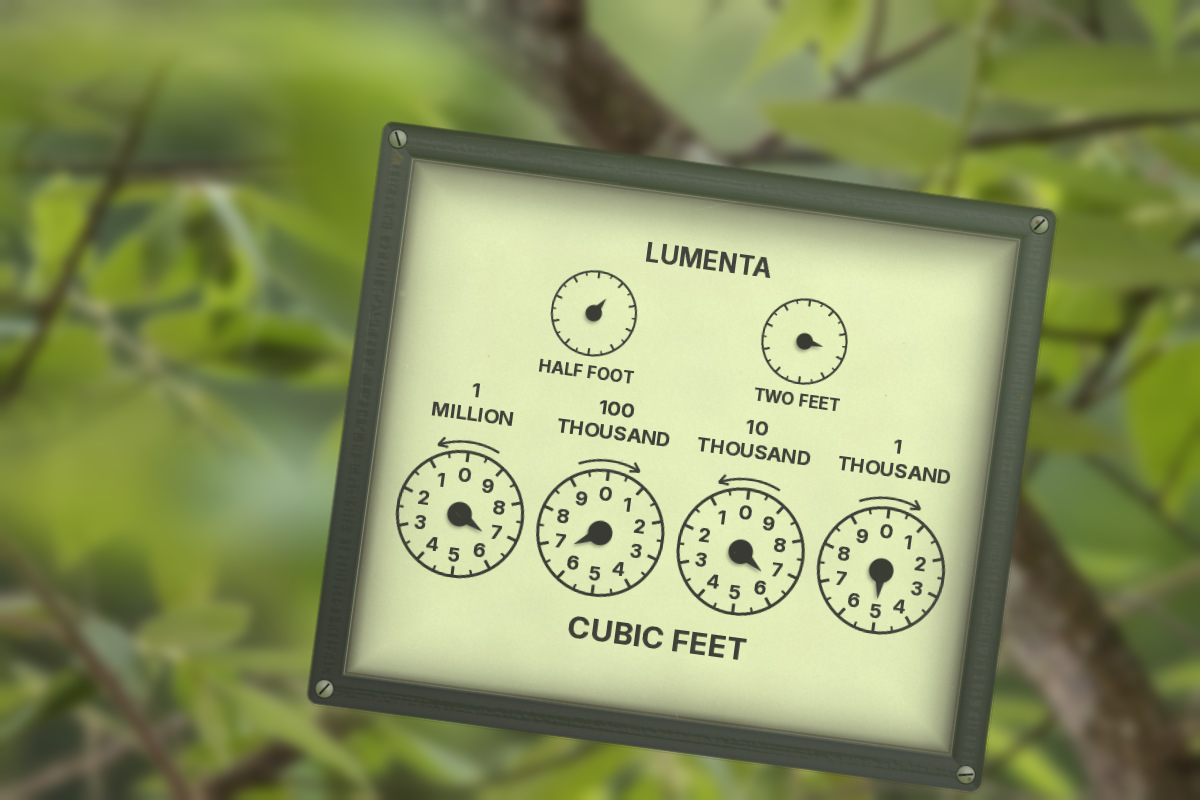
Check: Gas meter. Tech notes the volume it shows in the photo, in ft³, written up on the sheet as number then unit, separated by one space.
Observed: 666500 ft³
